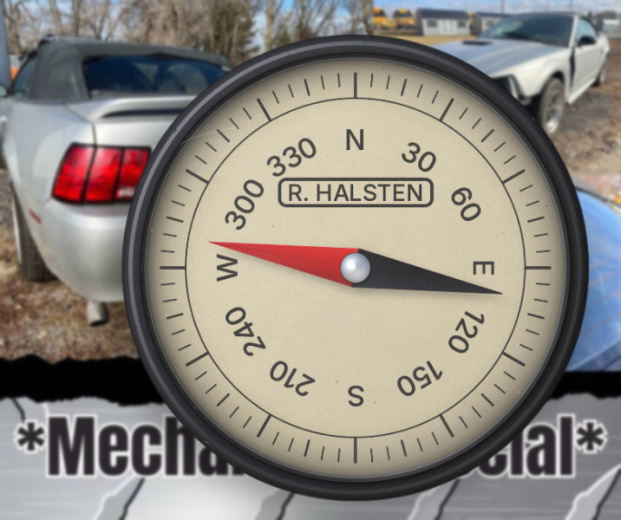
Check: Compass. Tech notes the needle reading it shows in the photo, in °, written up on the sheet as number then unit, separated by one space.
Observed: 280 °
